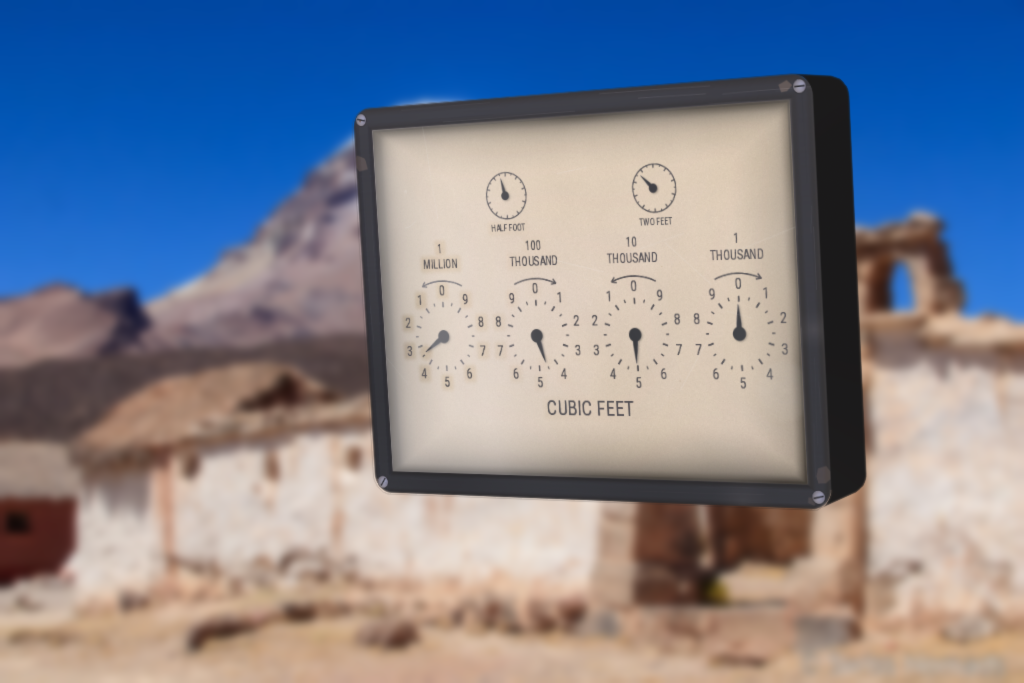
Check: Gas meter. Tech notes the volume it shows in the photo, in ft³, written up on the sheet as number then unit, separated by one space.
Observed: 345000 ft³
